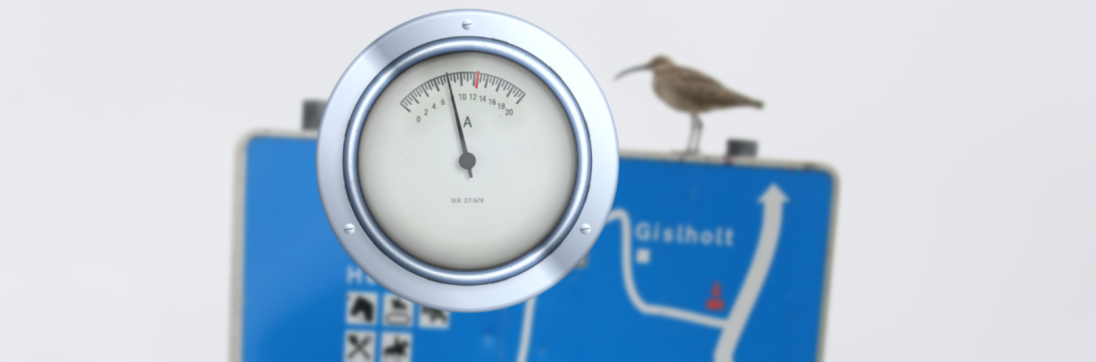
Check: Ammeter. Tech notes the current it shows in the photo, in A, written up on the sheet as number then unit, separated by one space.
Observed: 8 A
